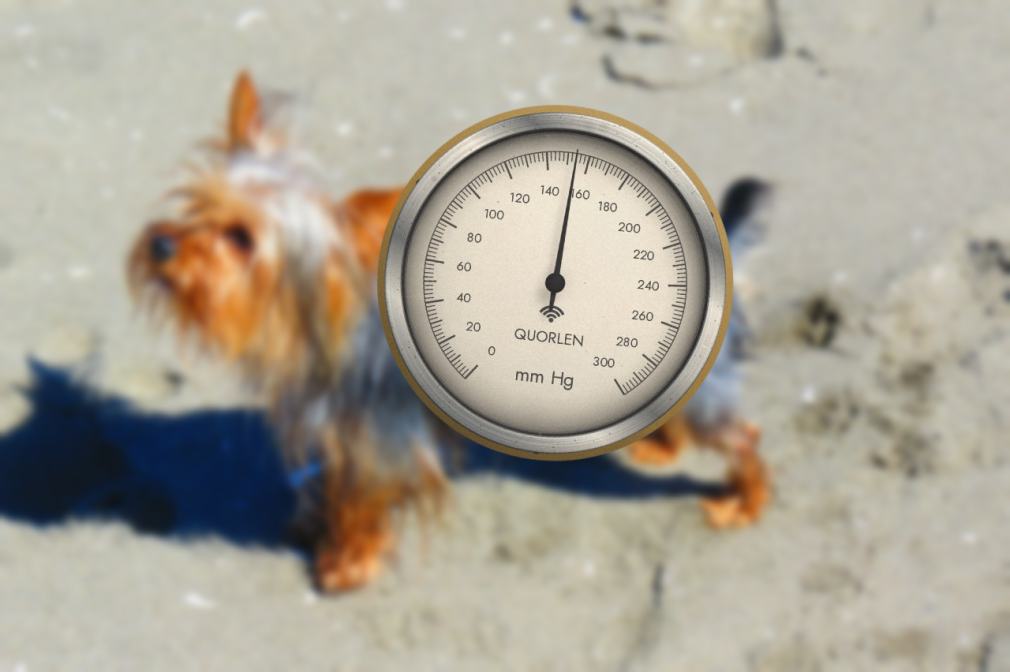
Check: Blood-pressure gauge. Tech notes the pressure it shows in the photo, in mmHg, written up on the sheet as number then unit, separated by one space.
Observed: 154 mmHg
